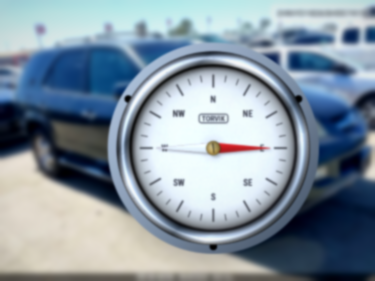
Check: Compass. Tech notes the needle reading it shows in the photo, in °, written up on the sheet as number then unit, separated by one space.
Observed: 90 °
